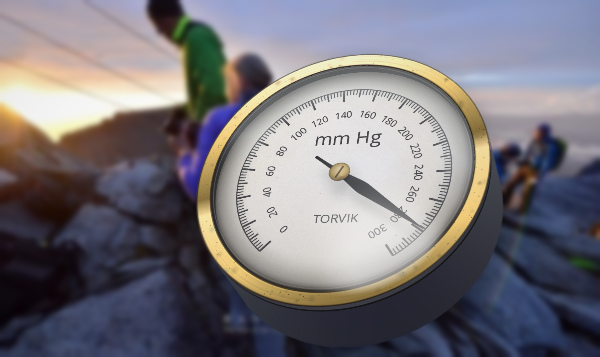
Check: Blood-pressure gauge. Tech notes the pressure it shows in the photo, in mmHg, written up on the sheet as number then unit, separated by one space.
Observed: 280 mmHg
